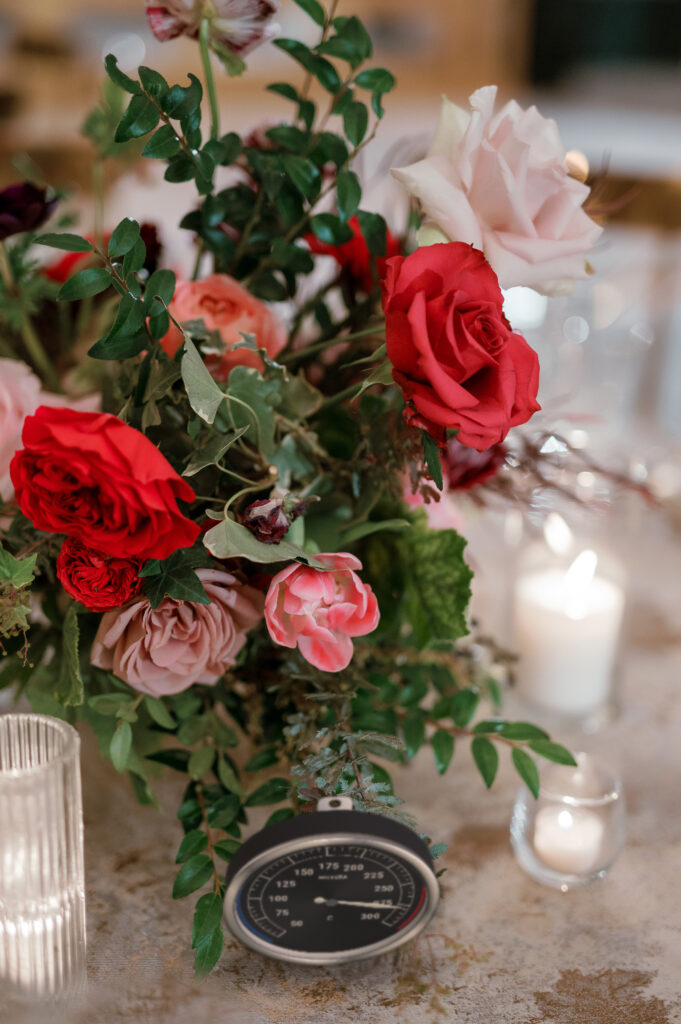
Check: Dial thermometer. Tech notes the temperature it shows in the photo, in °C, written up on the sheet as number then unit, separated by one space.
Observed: 275 °C
